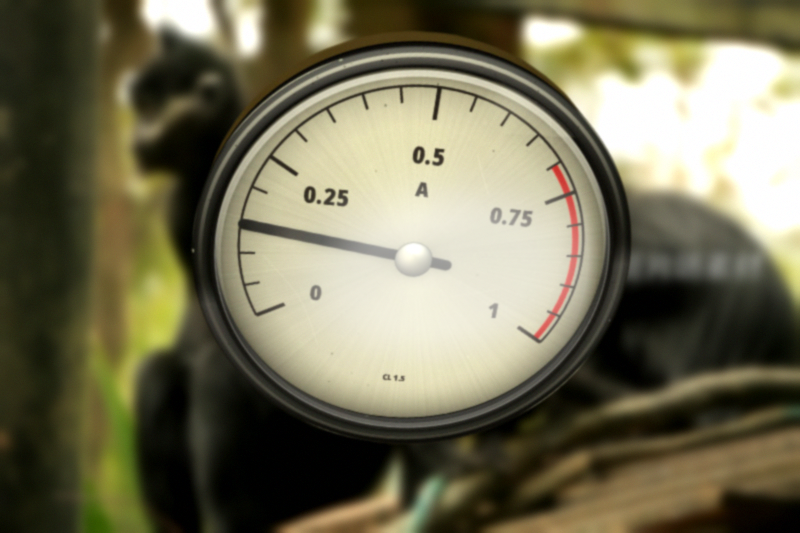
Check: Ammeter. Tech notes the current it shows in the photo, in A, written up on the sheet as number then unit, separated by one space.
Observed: 0.15 A
